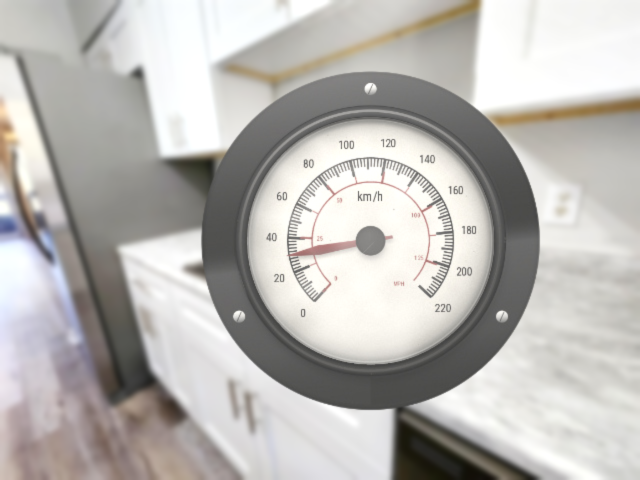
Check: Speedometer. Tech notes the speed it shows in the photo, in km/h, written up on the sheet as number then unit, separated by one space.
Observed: 30 km/h
